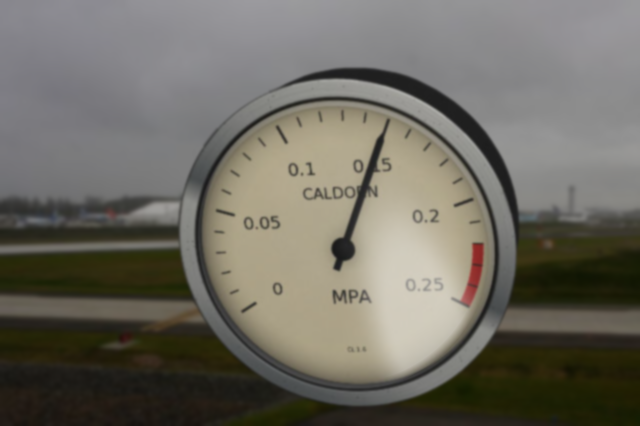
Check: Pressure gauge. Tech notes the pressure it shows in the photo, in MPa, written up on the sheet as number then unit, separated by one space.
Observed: 0.15 MPa
